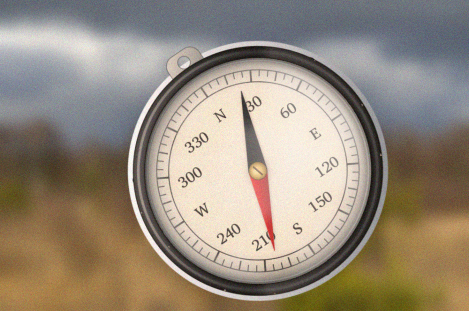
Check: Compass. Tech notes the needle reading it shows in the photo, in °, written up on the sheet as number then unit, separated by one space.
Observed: 202.5 °
